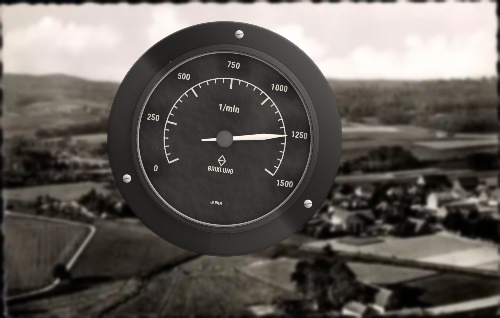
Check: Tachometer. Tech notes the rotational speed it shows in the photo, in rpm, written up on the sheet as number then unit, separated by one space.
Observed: 1250 rpm
